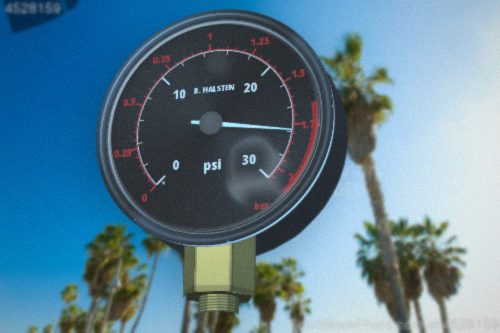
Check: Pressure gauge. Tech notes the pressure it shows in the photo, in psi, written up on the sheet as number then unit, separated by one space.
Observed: 26 psi
